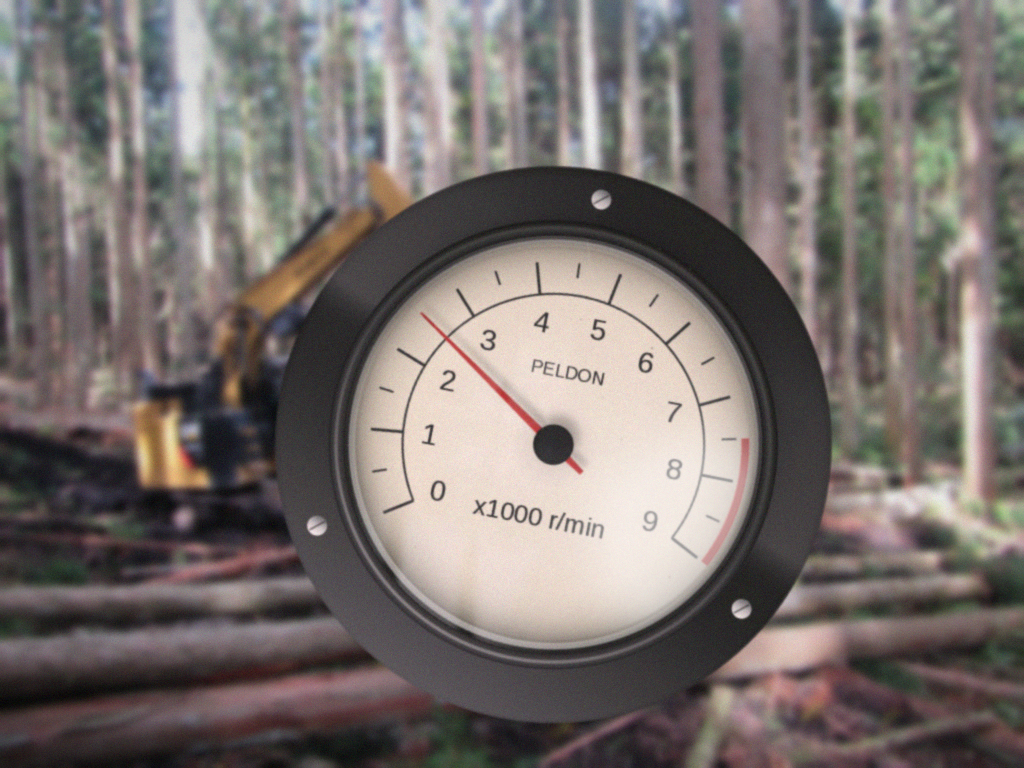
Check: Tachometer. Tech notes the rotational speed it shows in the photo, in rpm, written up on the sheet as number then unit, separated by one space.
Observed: 2500 rpm
